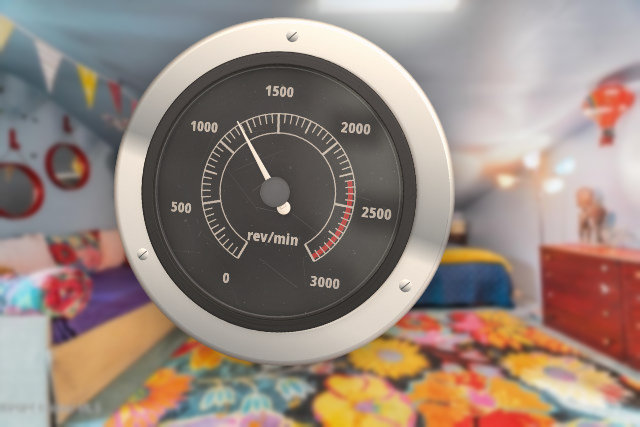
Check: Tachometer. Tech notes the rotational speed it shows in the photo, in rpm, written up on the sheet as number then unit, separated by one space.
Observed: 1200 rpm
